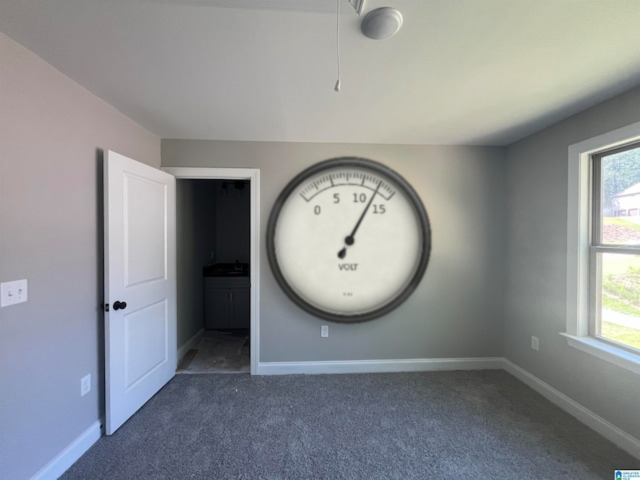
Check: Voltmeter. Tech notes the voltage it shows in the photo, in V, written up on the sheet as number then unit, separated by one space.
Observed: 12.5 V
